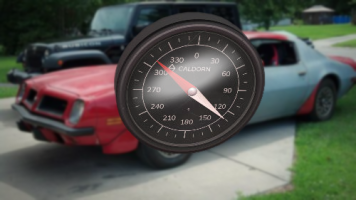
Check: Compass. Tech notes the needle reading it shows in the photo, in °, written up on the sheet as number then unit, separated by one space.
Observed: 310 °
